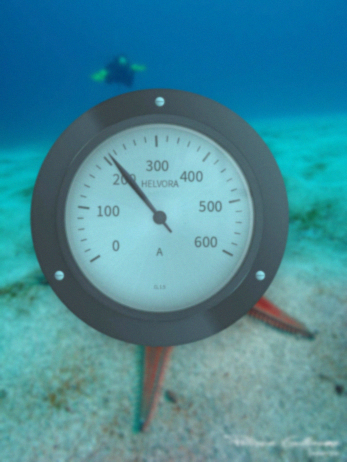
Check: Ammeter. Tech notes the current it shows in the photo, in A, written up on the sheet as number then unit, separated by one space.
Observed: 210 A
